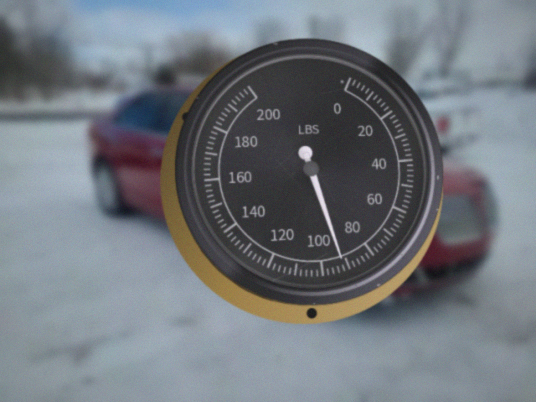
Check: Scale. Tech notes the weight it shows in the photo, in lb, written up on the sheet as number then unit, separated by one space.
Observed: 92 lb
